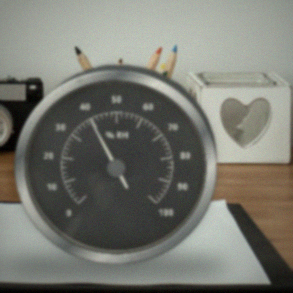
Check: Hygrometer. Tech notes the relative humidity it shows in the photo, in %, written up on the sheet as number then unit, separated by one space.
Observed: 40 %
